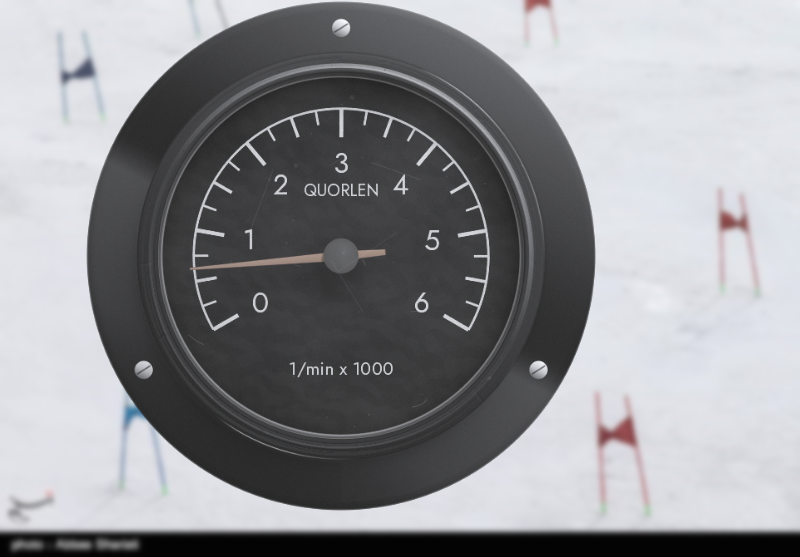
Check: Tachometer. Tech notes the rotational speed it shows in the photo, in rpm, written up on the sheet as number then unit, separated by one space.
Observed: 625 rpm
